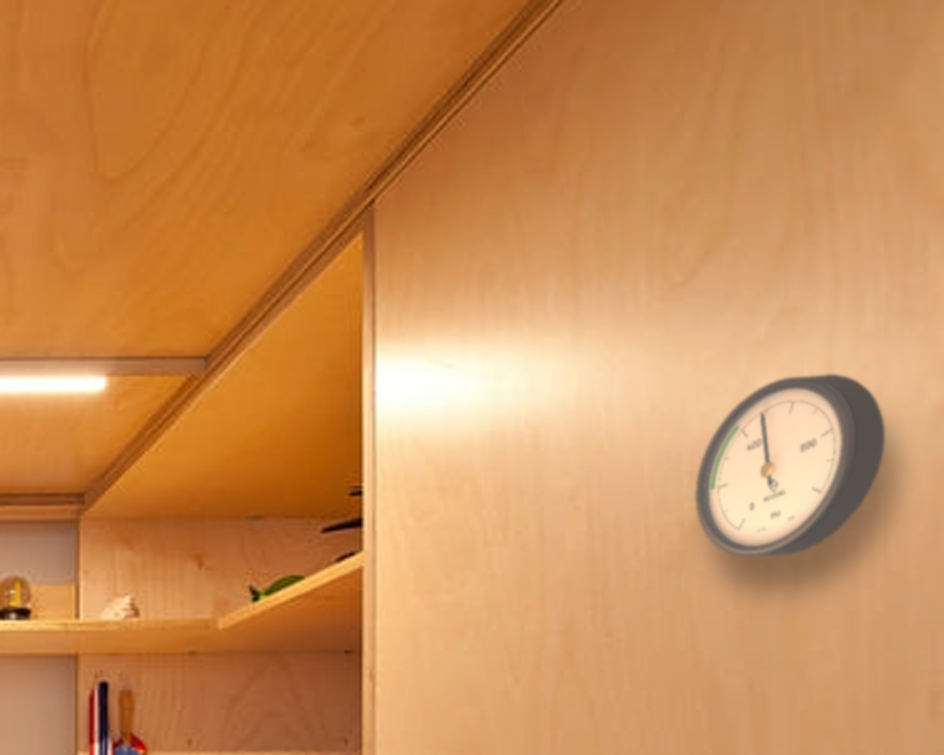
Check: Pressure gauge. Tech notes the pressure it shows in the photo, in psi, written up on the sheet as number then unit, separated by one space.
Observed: 500 psi
